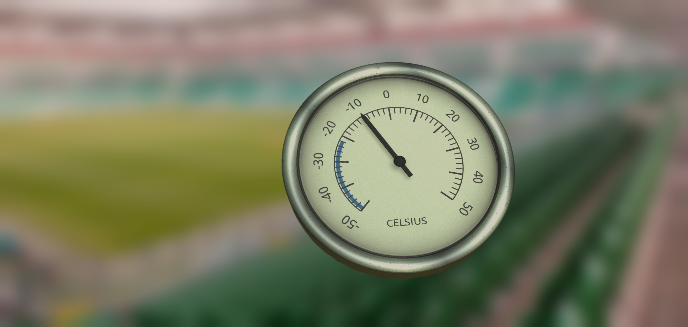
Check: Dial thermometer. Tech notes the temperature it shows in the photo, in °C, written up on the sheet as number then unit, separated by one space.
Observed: -10 °C
